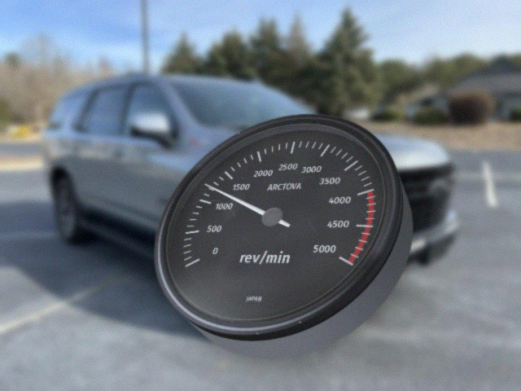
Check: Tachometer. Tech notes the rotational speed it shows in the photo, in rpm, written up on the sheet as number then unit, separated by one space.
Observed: 1200 rpm
